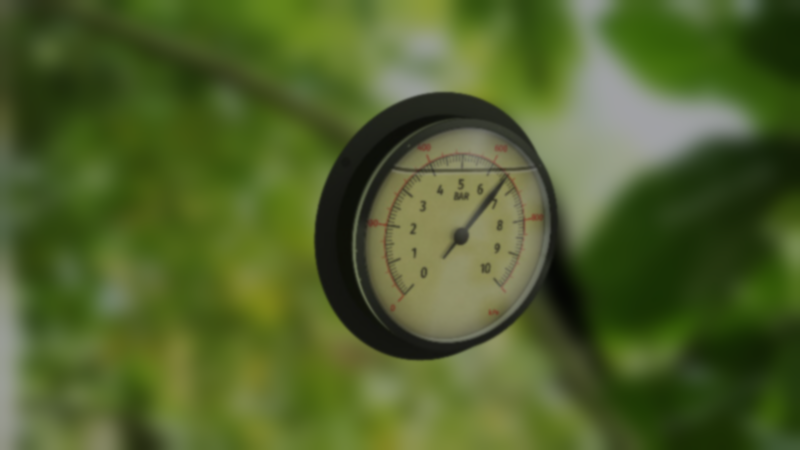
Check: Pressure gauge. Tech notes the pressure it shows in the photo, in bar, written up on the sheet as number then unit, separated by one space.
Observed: 6.5 bar
